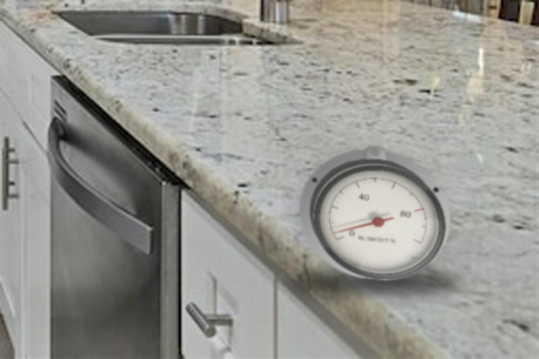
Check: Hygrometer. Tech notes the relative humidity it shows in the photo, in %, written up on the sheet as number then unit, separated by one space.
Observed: 5 %
